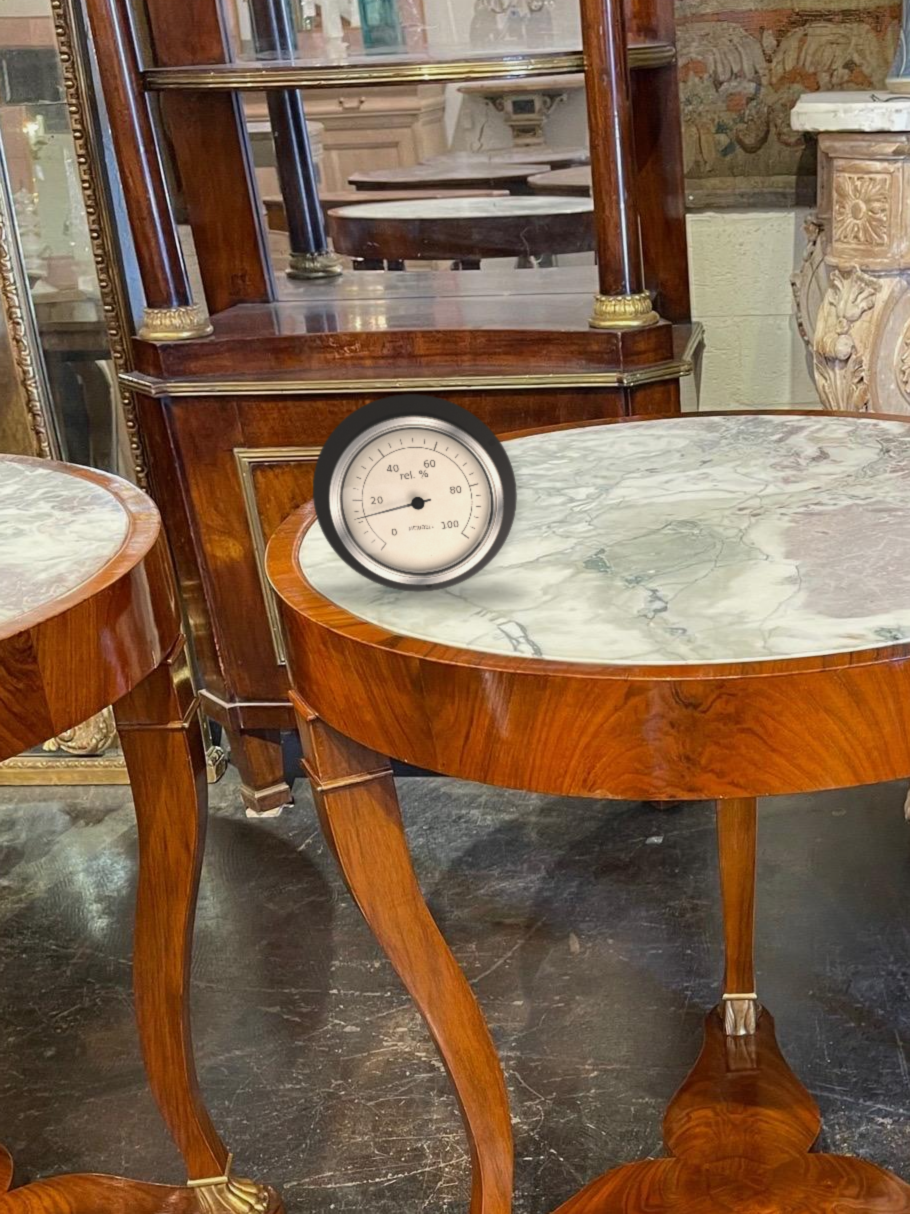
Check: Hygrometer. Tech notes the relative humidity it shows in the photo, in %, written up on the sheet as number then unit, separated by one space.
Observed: 14 %
